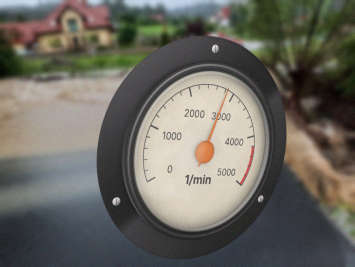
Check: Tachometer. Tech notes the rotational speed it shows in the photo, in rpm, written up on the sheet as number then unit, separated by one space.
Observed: 2800 rpm
